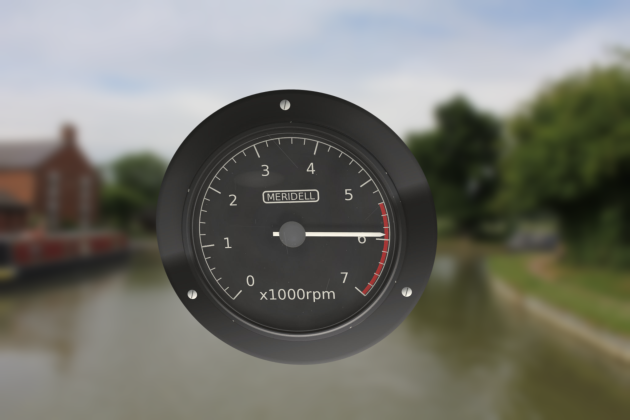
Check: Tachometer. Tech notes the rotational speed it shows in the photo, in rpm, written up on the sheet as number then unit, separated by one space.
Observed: 5900 rpm
